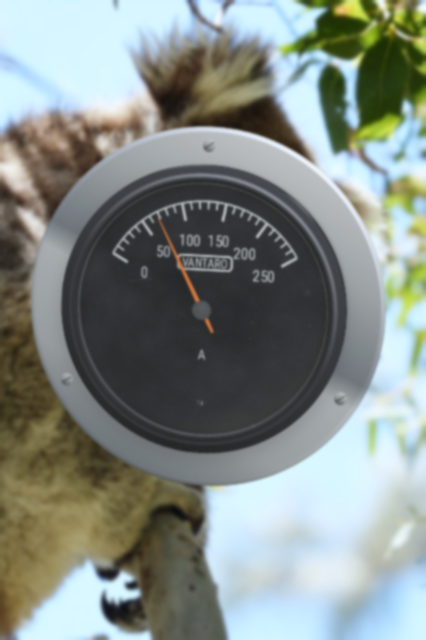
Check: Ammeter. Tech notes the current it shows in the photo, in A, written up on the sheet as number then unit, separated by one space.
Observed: 70 A
